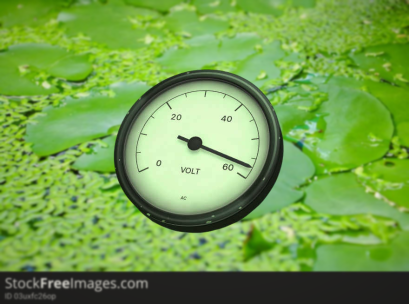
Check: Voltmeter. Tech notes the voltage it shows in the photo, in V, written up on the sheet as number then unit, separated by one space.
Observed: 57.5 V
